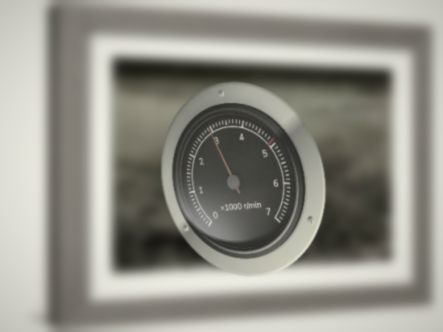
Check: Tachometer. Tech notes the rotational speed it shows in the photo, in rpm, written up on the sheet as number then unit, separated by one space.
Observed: 3000 rpm
